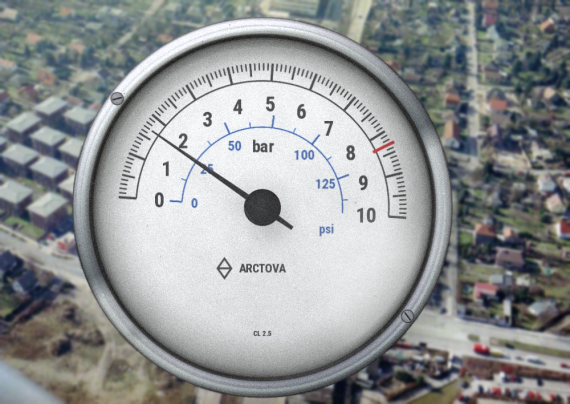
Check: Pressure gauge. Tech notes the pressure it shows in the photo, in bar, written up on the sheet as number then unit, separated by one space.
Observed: 1.7 bar
